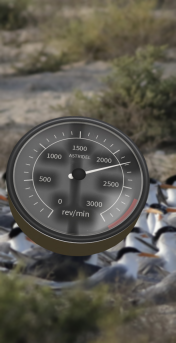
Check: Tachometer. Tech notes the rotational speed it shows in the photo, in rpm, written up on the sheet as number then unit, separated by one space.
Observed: 2200 rpm
